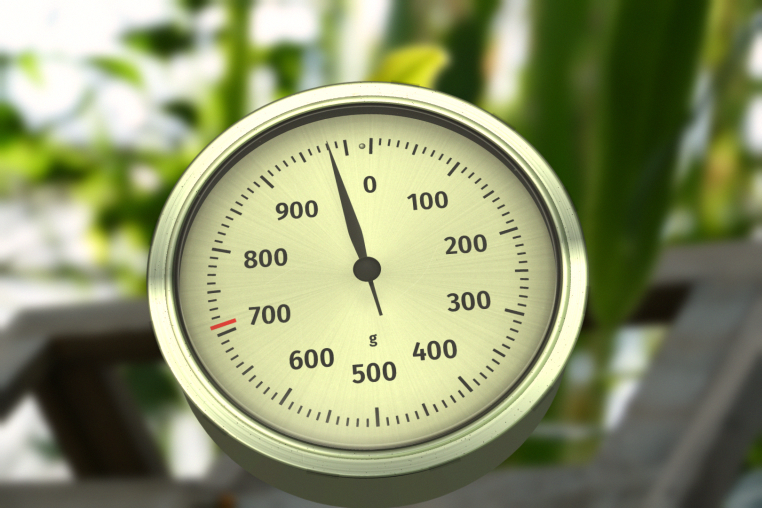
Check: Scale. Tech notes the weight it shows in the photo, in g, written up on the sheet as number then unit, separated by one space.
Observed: 980 g
